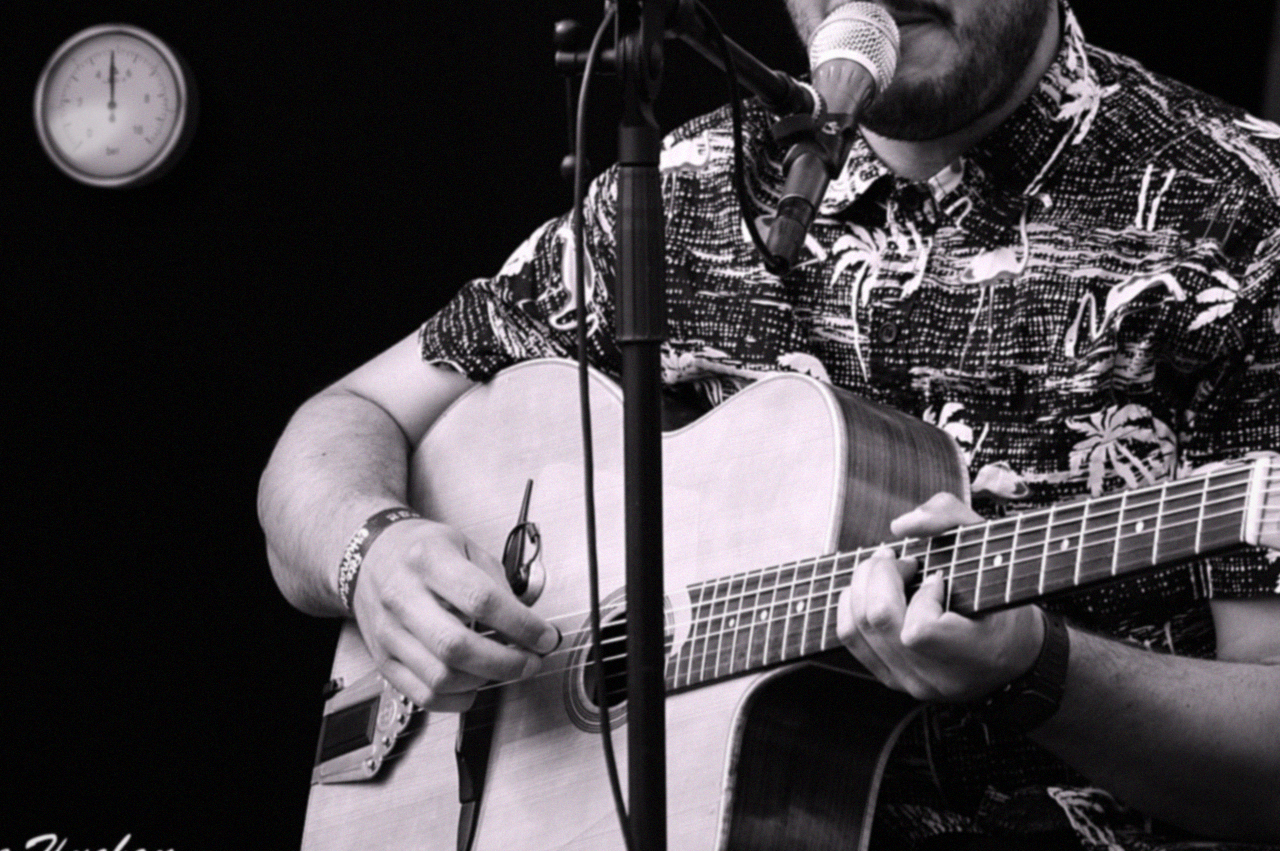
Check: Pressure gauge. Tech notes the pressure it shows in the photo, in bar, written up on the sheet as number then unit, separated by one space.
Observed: 5 bar
